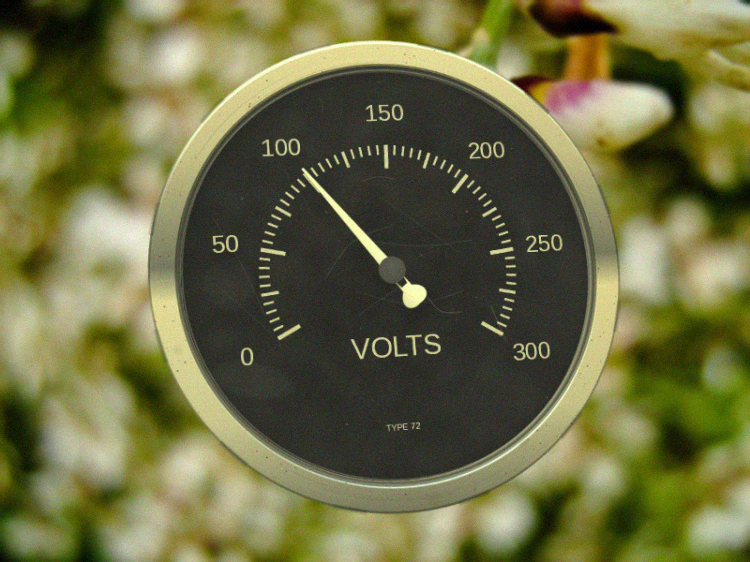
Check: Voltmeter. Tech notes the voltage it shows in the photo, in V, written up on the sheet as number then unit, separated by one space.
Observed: 100 V
